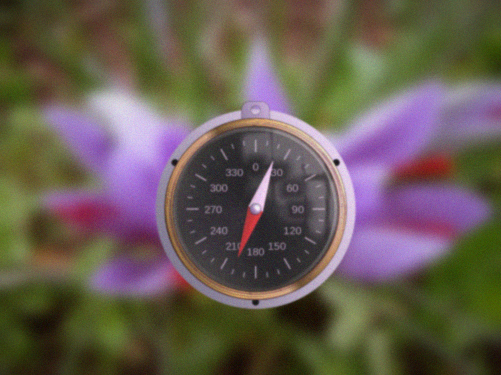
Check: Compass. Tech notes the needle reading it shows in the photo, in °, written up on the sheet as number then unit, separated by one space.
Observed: 200 °
